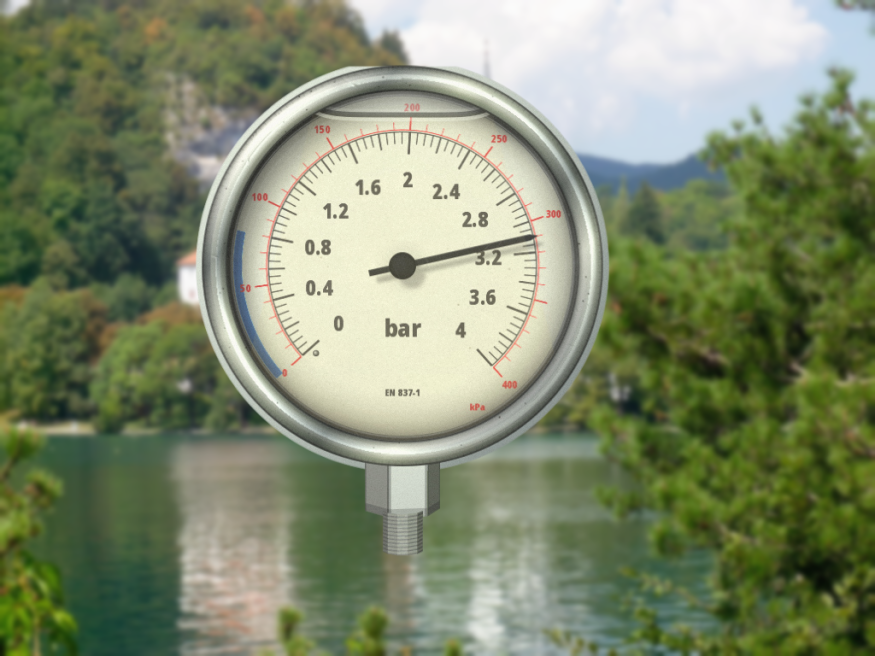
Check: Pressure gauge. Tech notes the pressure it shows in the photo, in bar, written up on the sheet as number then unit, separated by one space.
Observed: 3.1 bar
